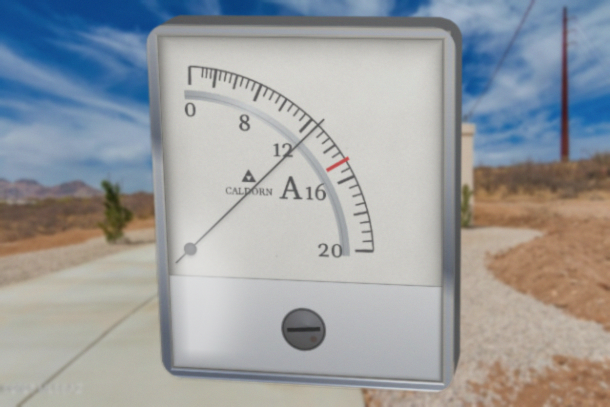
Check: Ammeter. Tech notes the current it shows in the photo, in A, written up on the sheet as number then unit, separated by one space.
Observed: 12.5 A
